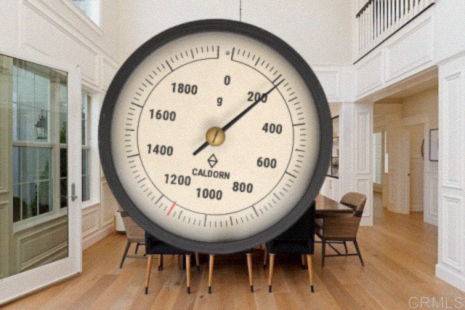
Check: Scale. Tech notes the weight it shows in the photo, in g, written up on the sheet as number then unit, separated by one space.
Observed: 220 g
